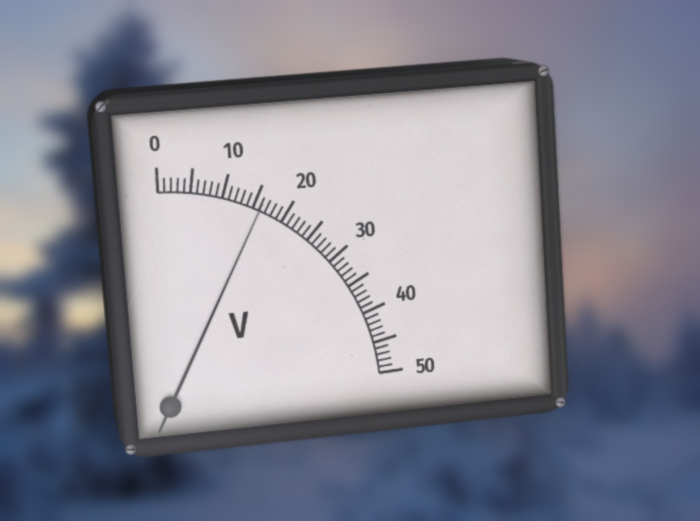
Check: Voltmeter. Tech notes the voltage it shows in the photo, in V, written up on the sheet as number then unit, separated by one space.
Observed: 16 V
